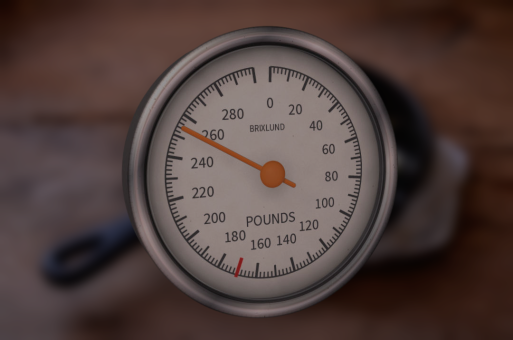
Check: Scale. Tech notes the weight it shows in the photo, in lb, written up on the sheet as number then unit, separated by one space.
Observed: 254 lb
